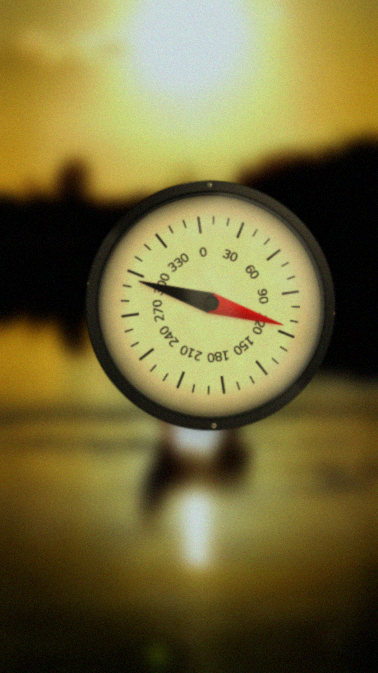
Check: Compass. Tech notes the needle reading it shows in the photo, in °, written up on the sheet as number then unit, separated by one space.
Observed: 115 °
